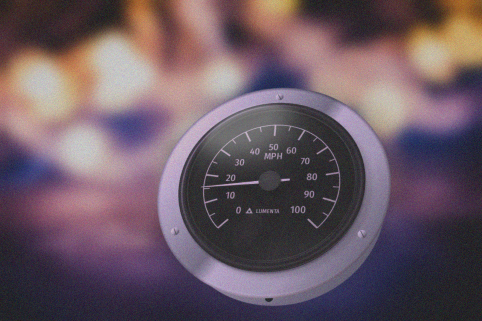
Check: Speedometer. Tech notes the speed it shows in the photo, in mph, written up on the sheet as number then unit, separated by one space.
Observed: 15 mph
